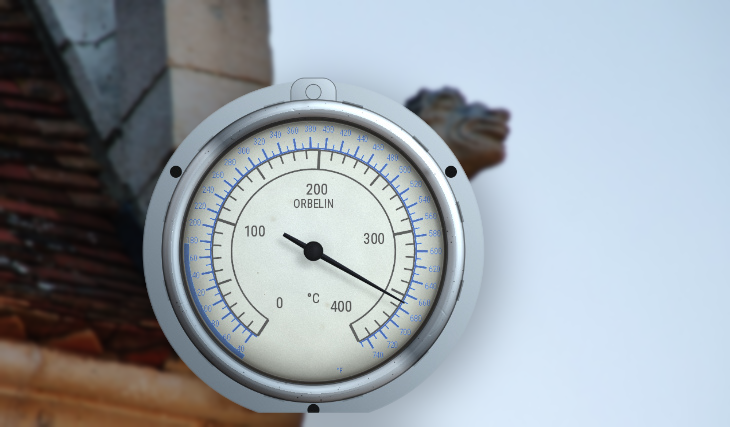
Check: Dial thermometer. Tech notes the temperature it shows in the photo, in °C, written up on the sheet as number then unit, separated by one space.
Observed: 355 °C
